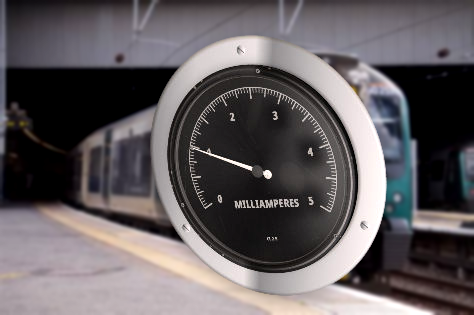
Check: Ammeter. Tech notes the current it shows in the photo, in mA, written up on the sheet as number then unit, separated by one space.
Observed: 1 mA
